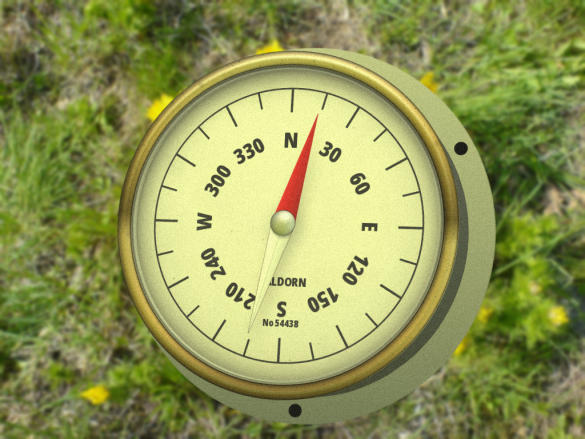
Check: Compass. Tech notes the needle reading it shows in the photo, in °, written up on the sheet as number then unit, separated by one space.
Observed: 15 °
